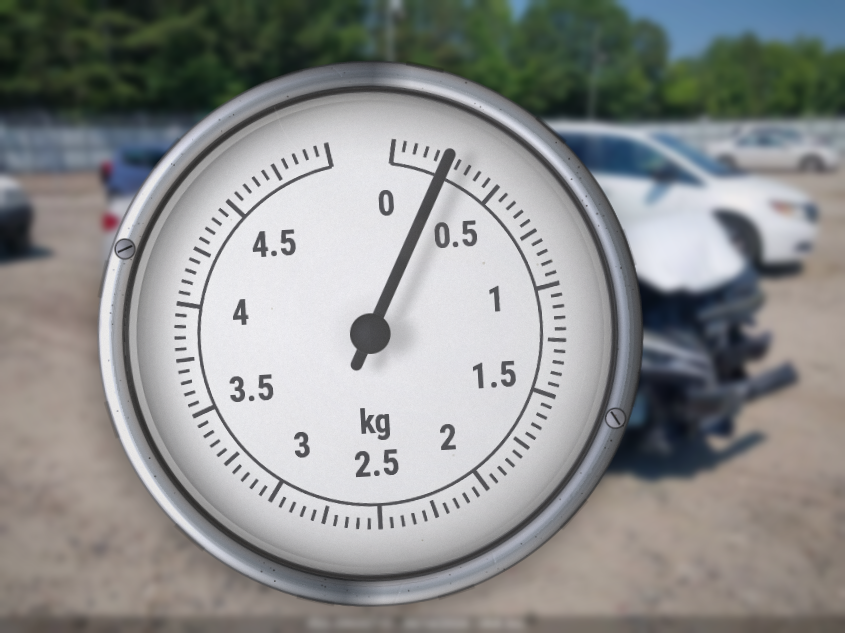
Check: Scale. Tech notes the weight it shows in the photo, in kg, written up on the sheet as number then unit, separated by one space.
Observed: 0.25 kg
